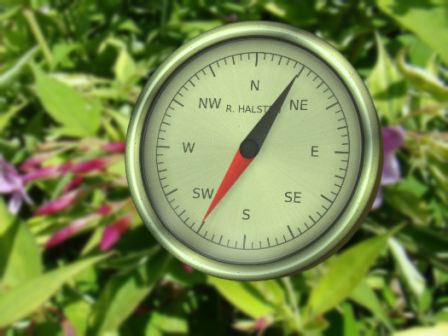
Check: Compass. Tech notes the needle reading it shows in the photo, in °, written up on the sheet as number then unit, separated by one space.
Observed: 210 °
